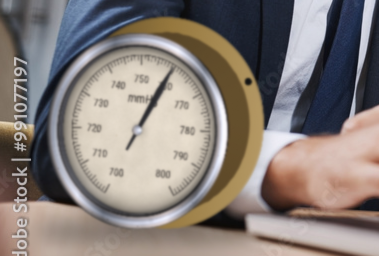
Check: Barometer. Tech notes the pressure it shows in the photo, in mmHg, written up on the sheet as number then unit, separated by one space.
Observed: 760 mmHg
